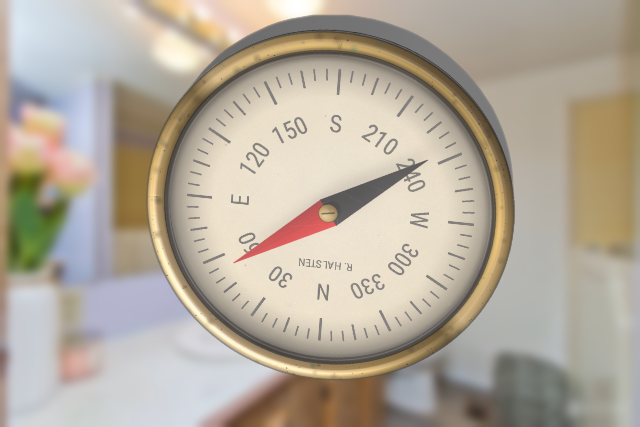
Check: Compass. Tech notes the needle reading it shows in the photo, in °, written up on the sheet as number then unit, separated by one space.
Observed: 55 °
